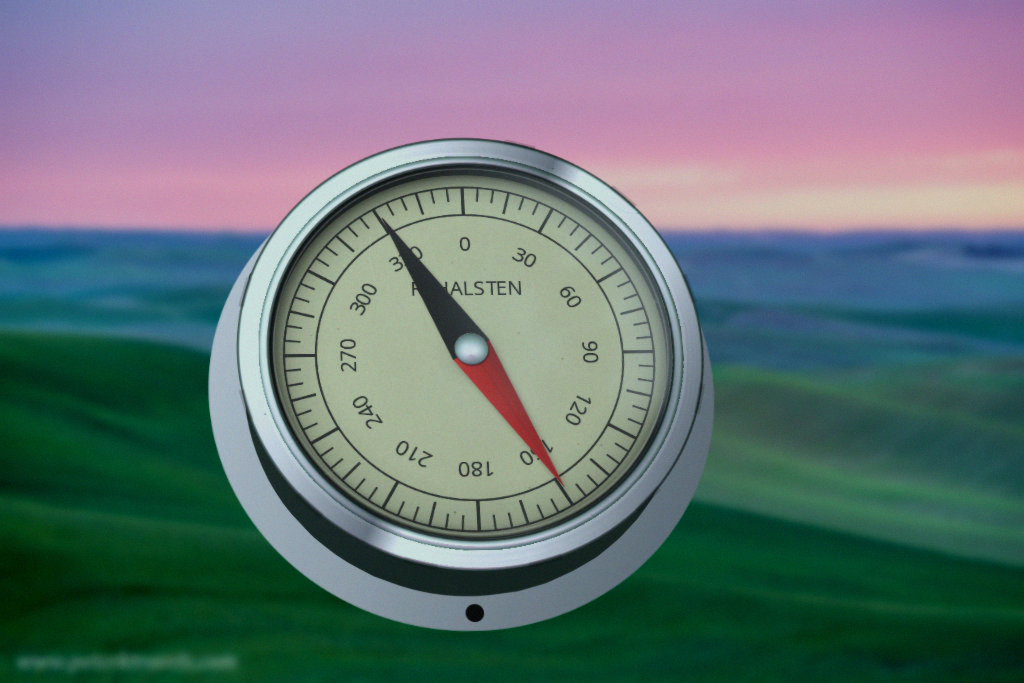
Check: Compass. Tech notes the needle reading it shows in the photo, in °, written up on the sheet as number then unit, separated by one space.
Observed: 150 °
